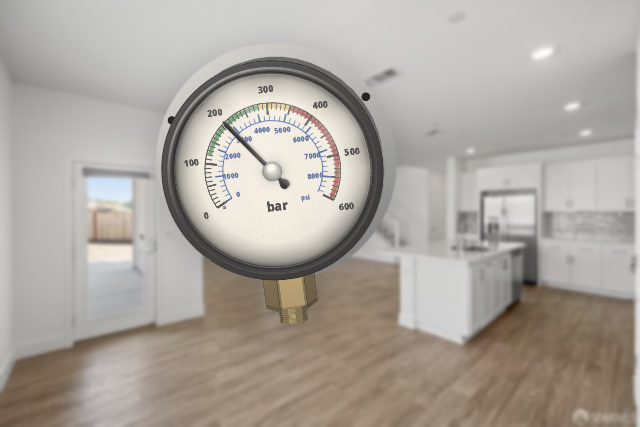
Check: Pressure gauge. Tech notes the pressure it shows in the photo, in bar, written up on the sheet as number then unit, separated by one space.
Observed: 200 bar
